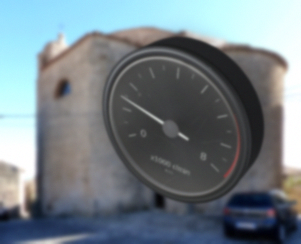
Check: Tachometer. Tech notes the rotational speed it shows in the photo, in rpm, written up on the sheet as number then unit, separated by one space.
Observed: 1500 rpm
